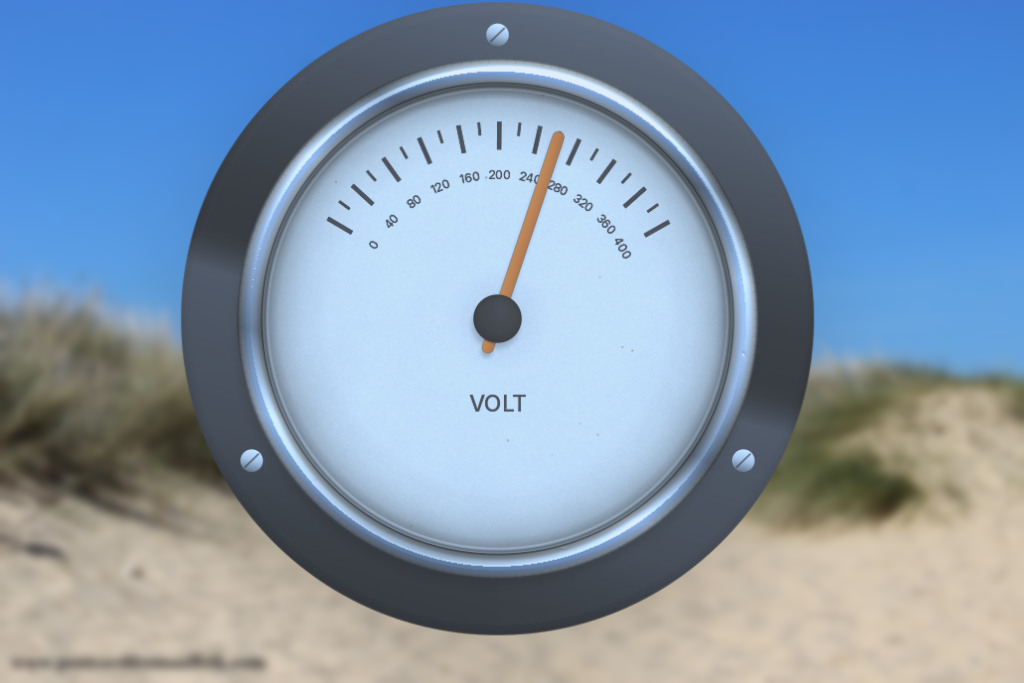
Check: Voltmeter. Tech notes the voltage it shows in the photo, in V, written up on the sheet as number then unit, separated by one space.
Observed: 260 V
